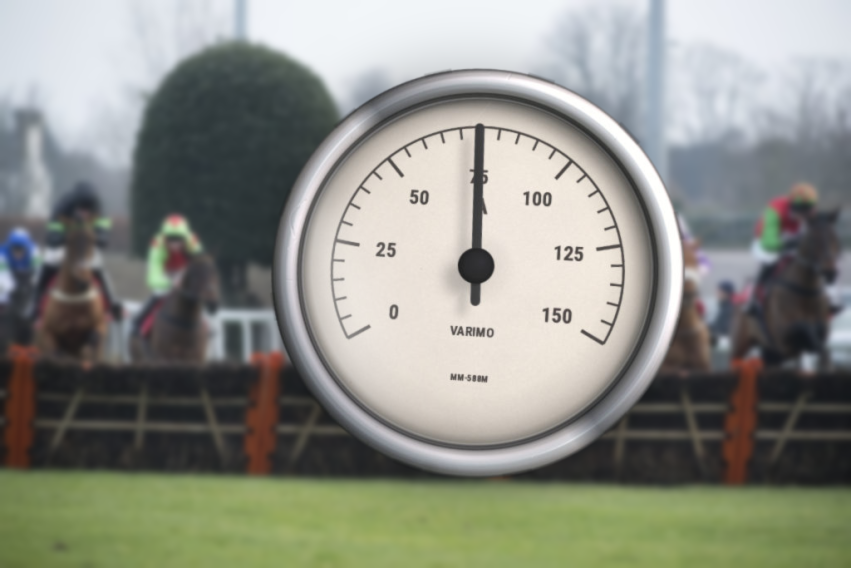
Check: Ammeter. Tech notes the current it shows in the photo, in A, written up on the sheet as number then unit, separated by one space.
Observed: 75 A
